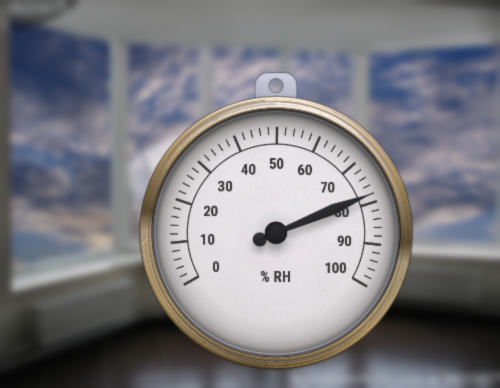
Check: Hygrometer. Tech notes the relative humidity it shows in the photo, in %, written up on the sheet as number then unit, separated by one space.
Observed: 78 %
